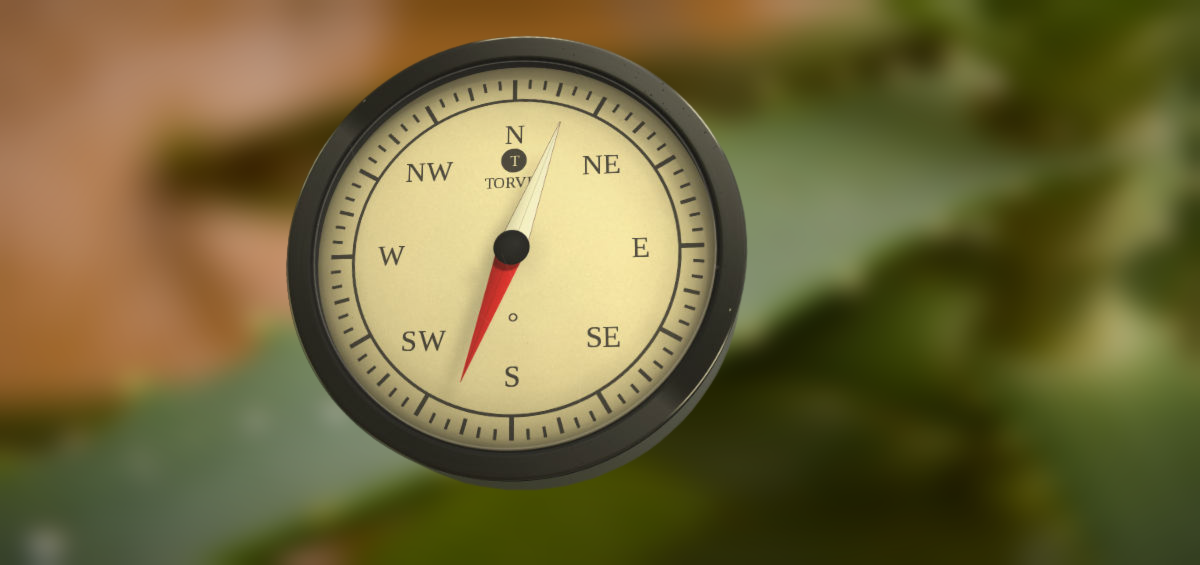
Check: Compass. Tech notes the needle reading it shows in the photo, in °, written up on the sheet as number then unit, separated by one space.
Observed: 200 °
